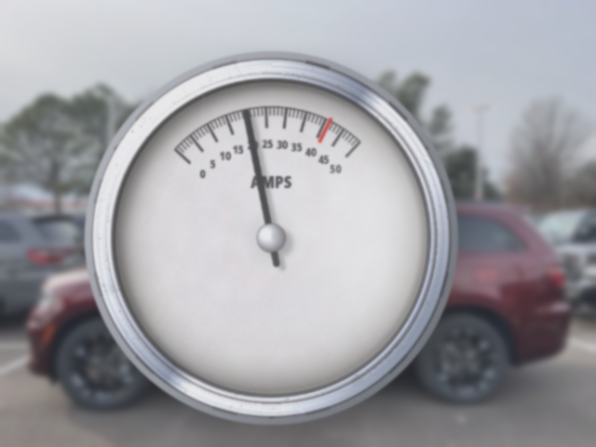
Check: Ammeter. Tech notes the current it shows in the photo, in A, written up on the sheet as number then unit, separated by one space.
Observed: 20 A
